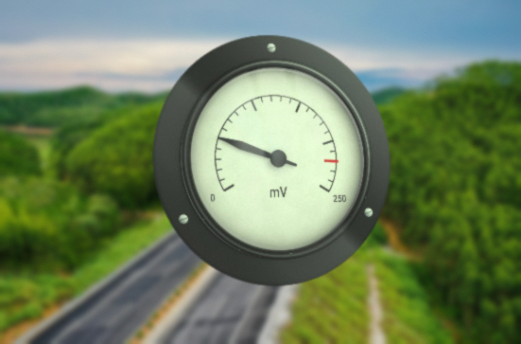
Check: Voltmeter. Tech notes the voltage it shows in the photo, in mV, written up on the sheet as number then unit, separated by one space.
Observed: 50 mV
